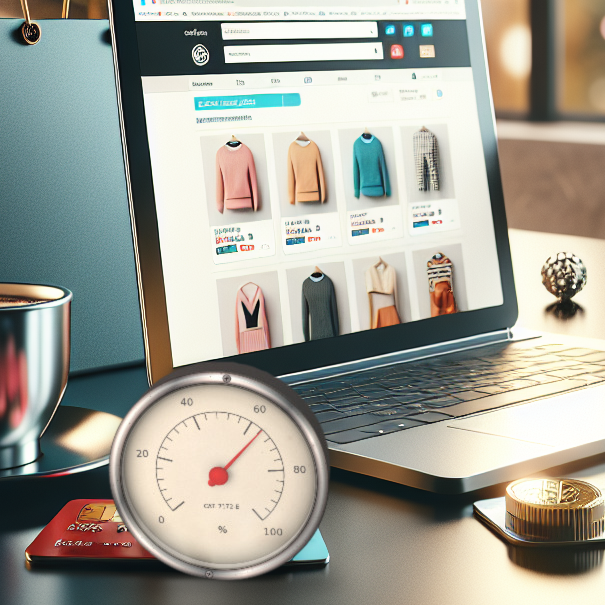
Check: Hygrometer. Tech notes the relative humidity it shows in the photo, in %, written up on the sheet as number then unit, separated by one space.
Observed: 64 %
